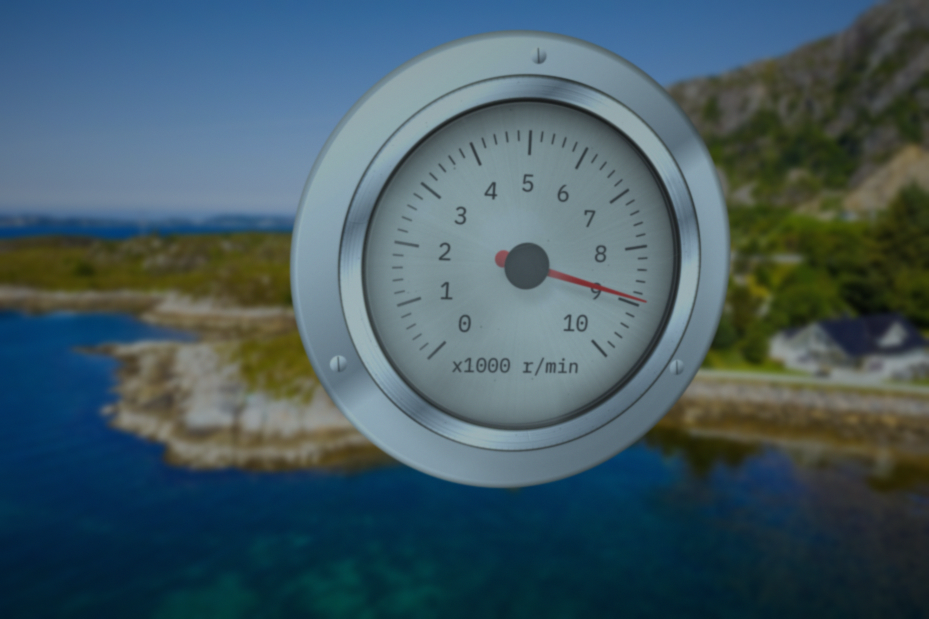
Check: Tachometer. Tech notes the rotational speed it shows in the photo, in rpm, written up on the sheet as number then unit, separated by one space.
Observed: 8900 rpm
